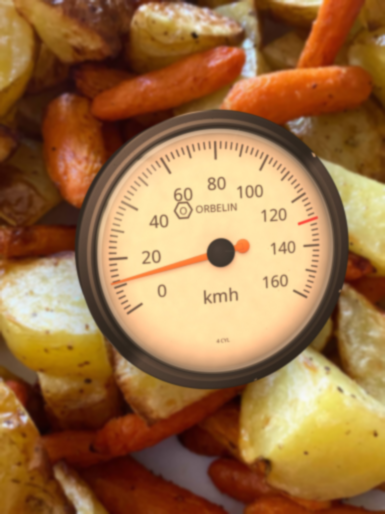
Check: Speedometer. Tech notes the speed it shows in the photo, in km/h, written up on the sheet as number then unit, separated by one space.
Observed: 12 km/h
